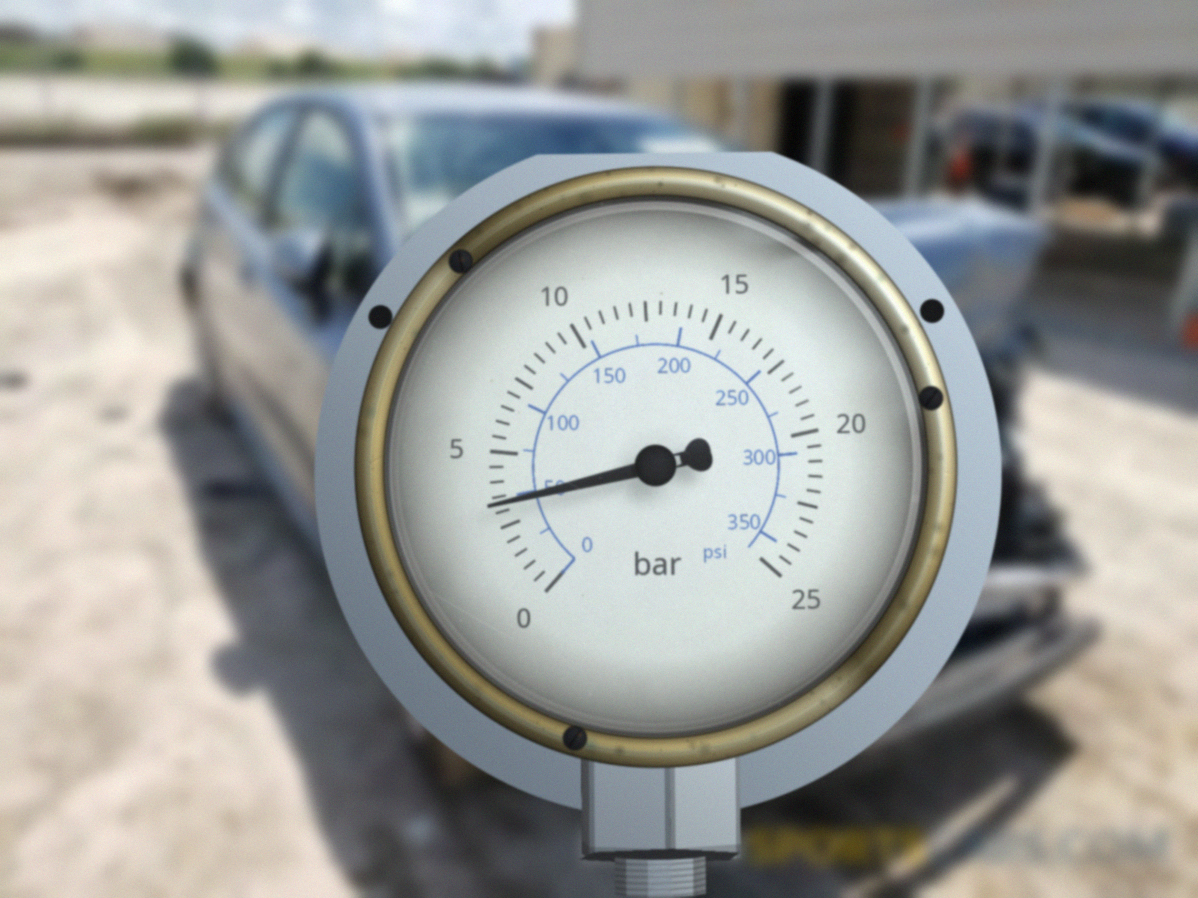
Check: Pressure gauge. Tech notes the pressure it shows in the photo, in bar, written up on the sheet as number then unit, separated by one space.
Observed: 3.25 bar
